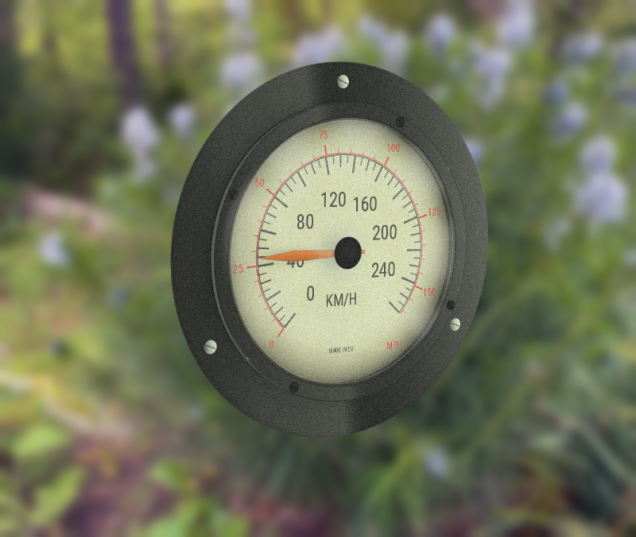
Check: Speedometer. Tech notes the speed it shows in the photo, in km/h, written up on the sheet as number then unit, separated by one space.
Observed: 45 km/h
